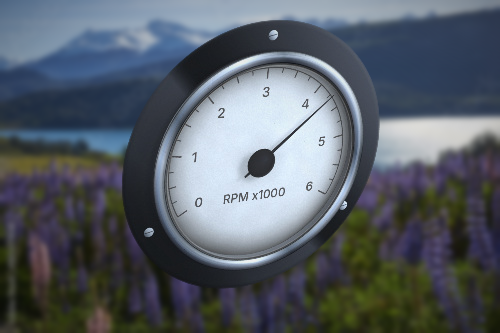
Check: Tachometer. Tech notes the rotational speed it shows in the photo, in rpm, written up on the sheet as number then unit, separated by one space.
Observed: 4250 rpm
